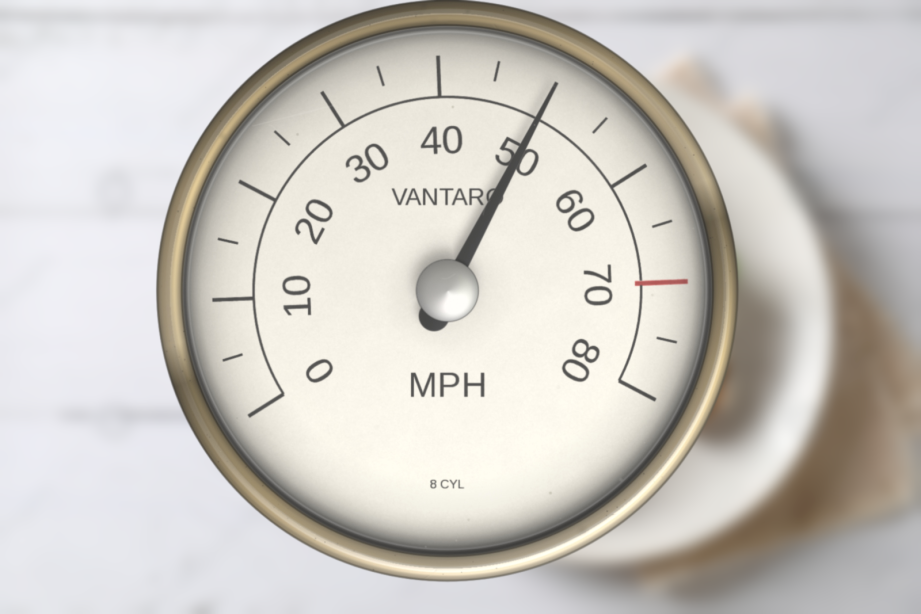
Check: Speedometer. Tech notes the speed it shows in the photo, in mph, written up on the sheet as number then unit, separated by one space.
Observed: 50 mph
